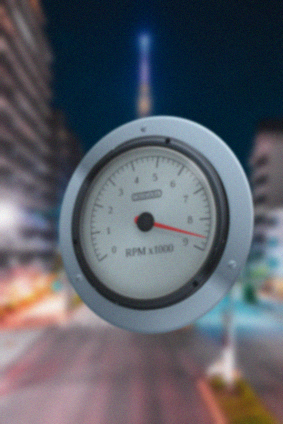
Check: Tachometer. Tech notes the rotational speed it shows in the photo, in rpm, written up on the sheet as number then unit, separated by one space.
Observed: 8600 rpm
